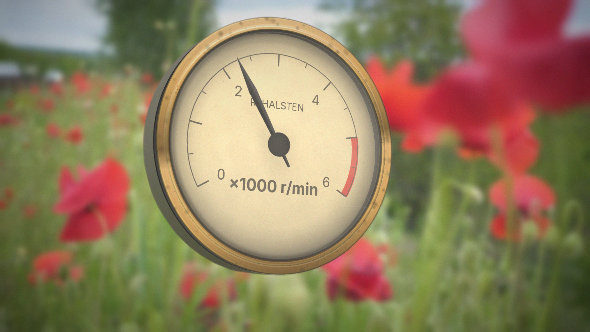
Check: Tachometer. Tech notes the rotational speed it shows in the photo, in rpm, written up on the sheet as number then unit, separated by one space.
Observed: 2250 rpm
